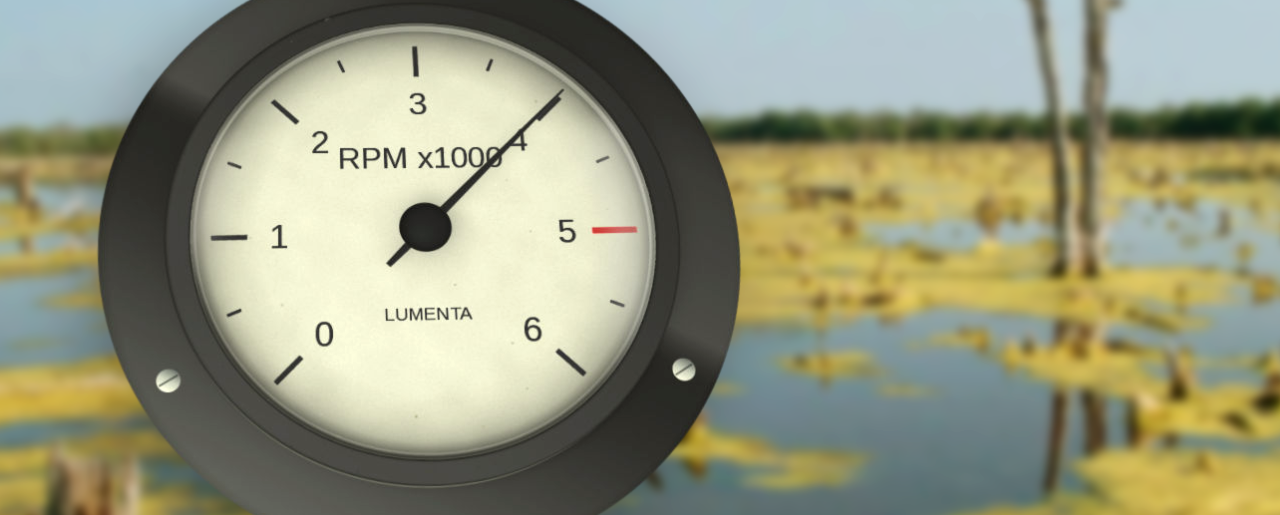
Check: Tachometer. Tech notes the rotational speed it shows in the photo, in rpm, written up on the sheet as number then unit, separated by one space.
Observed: 4000 rpm
